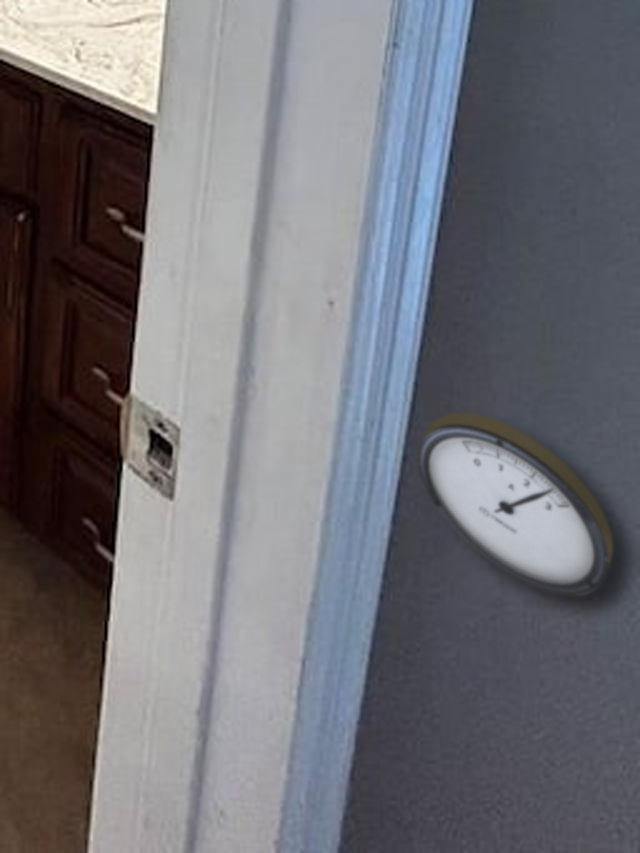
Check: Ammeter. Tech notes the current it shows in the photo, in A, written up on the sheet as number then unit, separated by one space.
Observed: 2.5 A
